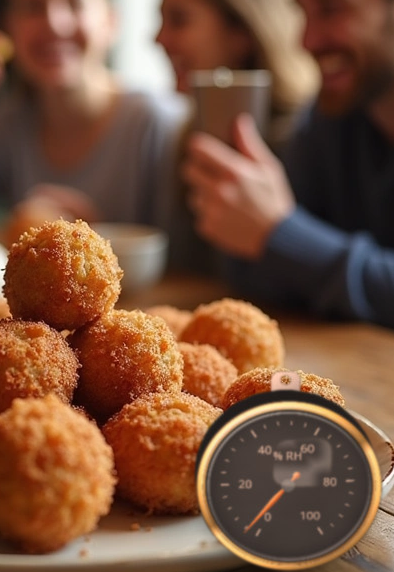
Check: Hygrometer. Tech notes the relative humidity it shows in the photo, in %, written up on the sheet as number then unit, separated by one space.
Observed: 4 %
